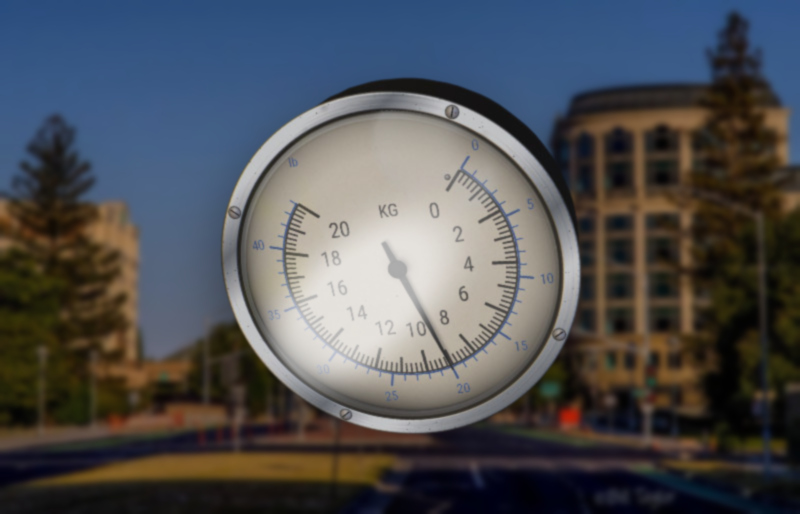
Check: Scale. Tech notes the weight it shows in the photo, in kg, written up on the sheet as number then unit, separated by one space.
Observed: 9 kg
